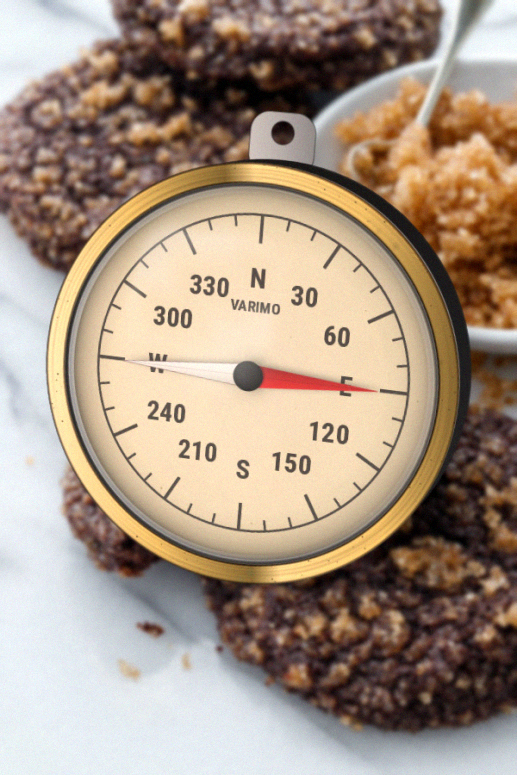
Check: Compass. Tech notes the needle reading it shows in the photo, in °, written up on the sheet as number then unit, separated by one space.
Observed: 90 °
